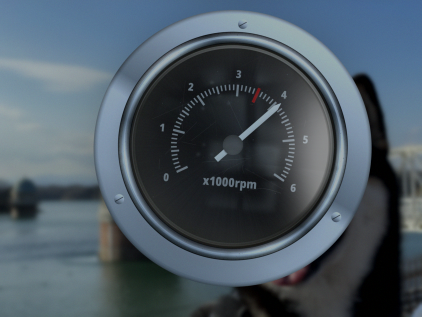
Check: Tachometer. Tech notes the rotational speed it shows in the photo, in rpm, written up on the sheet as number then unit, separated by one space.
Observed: 4100 rpm
